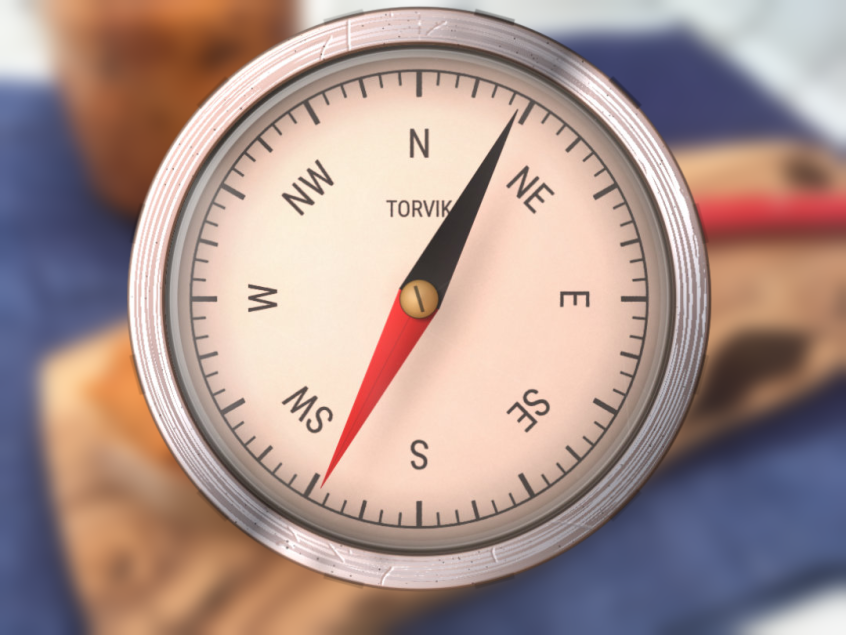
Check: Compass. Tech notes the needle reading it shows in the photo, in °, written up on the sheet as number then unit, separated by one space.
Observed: 207.5 °
